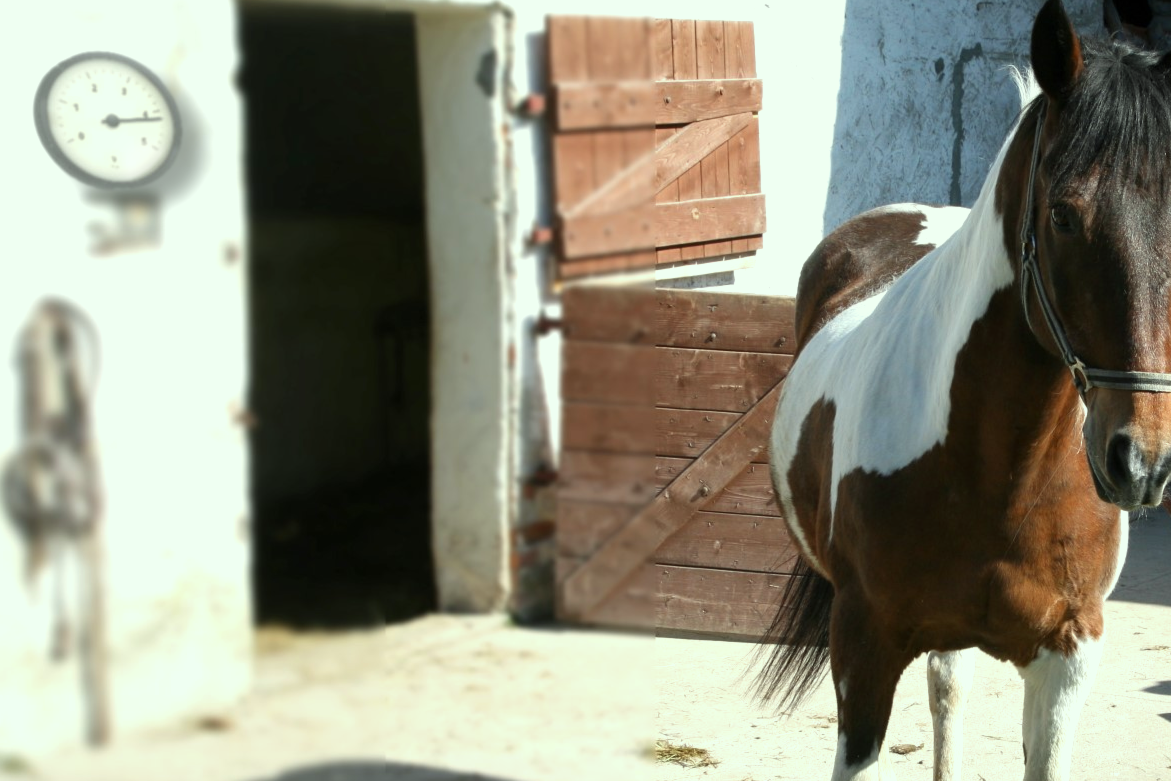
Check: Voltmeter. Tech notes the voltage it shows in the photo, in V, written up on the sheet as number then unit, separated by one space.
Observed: 4.2 V
